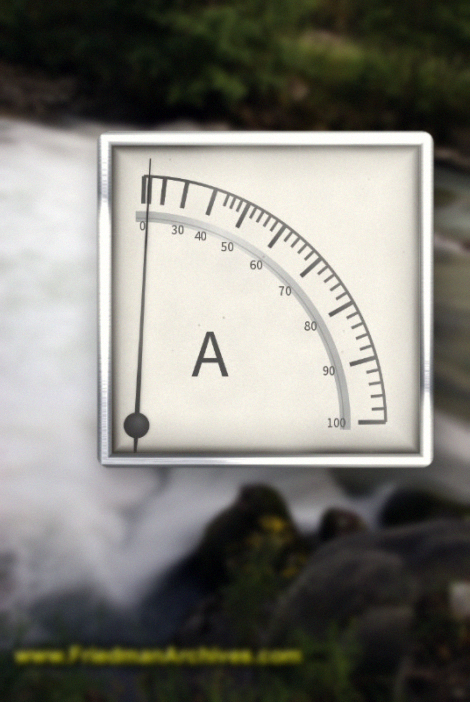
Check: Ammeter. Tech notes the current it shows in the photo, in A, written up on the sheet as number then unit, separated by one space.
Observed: 10 A
